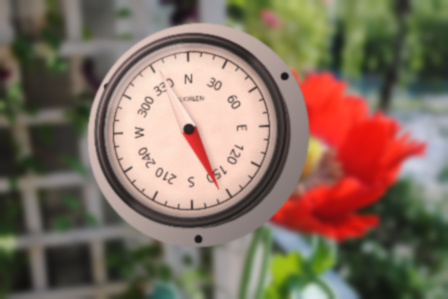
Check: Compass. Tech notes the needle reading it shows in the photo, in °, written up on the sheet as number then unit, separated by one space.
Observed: 155 °
